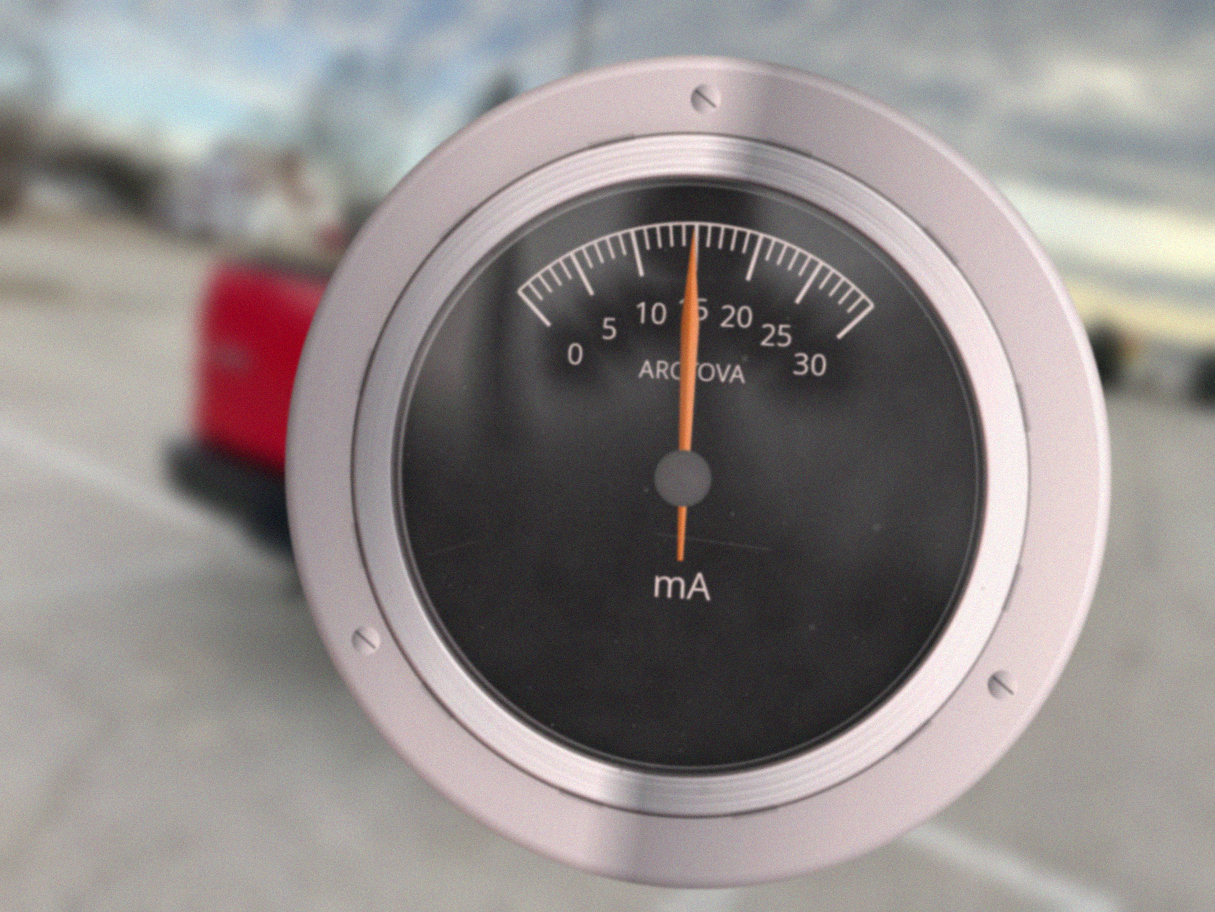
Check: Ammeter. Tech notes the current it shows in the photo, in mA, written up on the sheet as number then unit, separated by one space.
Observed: 15 mA
